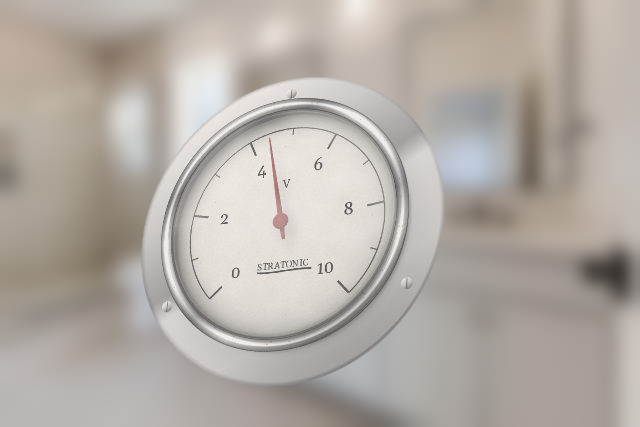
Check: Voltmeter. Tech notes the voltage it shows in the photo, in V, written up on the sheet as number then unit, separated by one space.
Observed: 4.5 V
